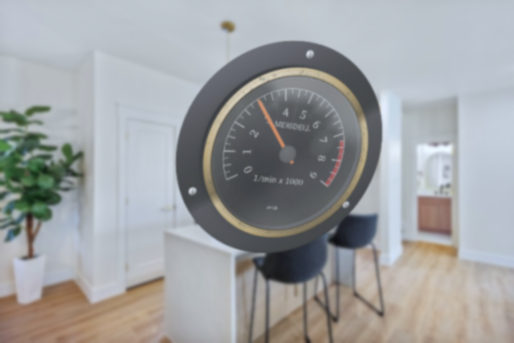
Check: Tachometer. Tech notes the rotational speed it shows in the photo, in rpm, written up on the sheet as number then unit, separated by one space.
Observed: 3000 rpm
